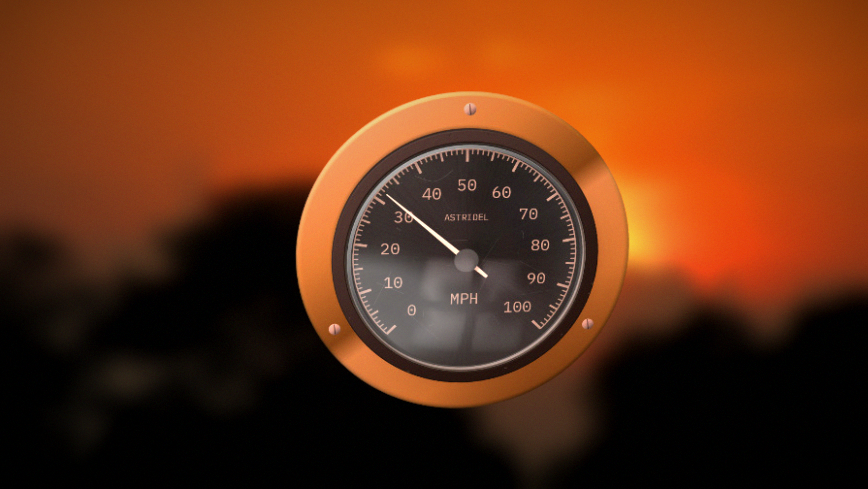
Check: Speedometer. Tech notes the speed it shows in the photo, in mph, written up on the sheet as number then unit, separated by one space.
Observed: 32 mph
